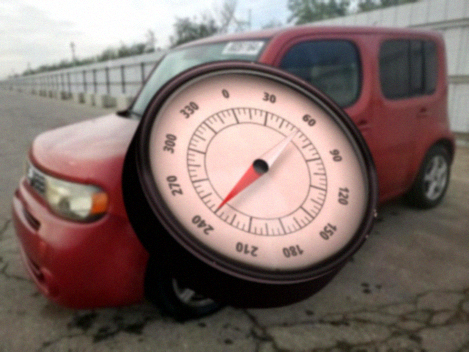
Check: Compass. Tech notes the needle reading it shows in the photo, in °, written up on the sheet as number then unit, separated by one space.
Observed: 240 °
